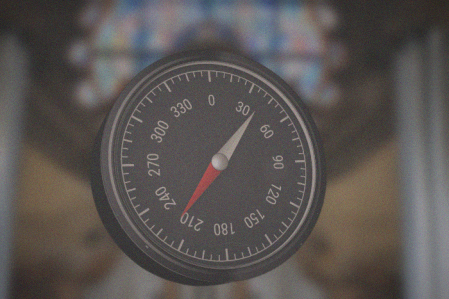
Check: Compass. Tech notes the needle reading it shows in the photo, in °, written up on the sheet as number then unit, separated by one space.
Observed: 220 °
